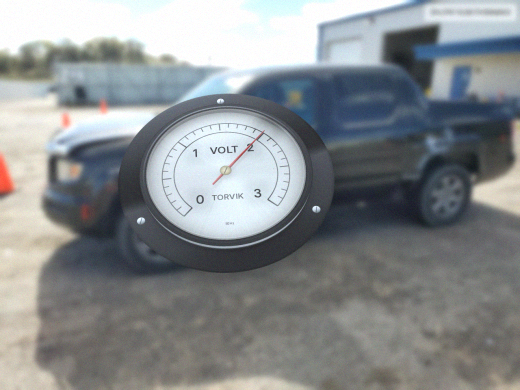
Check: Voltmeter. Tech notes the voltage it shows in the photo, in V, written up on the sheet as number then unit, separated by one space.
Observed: 2 V
